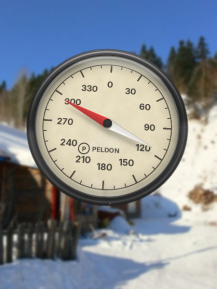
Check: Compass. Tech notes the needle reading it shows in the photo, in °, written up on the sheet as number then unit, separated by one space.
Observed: 295 °
